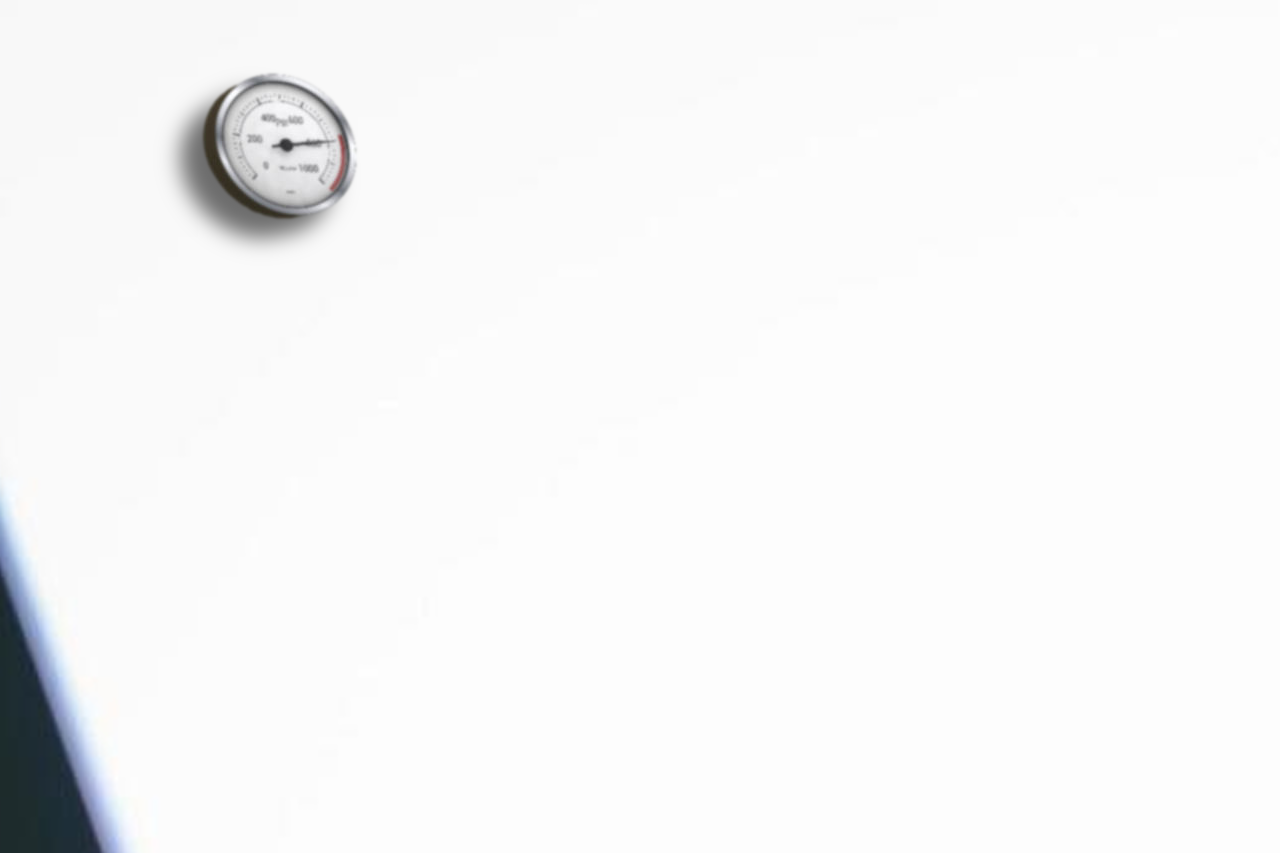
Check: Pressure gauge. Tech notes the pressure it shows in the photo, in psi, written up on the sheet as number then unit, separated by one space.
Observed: 800 psi
